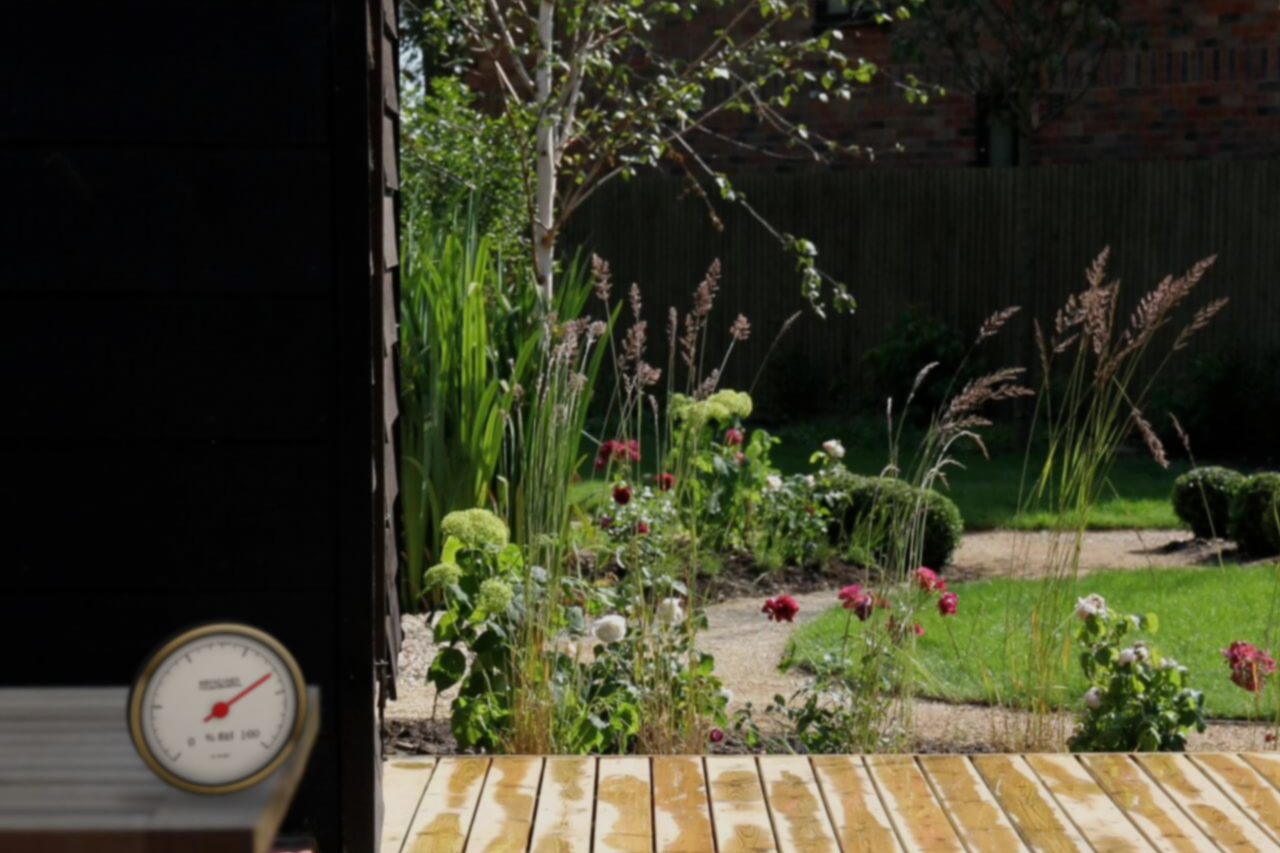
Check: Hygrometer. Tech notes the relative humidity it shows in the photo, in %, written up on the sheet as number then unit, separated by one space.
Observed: 72 %
